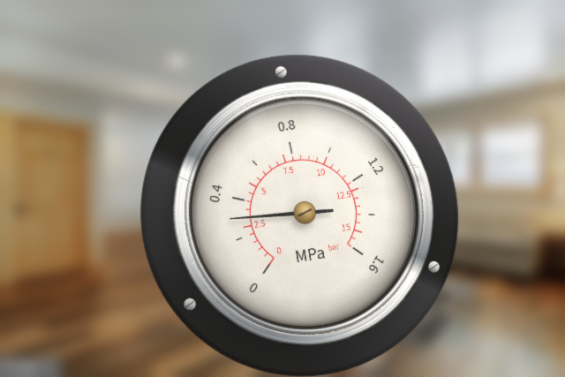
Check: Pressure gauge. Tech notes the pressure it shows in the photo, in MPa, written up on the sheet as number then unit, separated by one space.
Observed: 0.3 MPa
